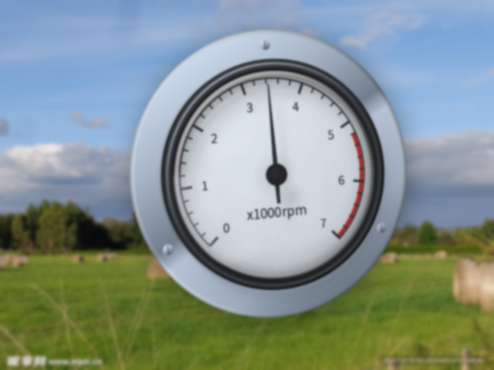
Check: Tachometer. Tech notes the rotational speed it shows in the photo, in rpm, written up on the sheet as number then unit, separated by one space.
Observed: 3400 rpm
